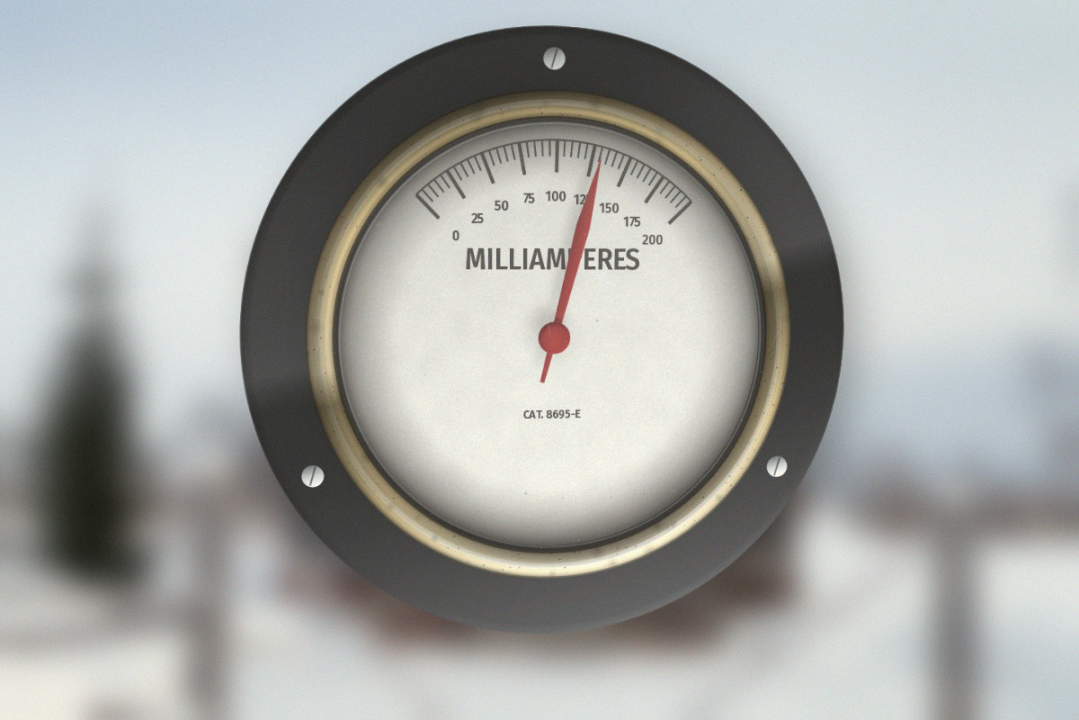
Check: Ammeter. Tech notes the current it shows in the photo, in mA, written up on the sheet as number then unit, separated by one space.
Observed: 130 mA
